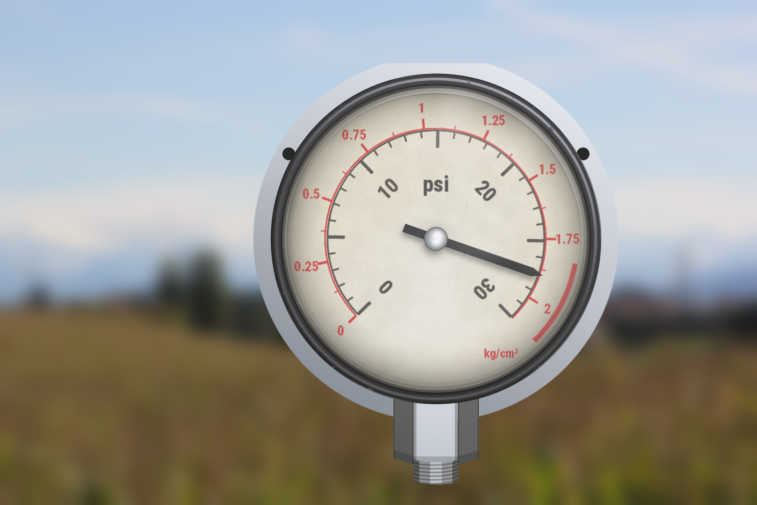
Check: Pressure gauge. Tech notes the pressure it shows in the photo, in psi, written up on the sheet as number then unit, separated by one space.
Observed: 27 psi
